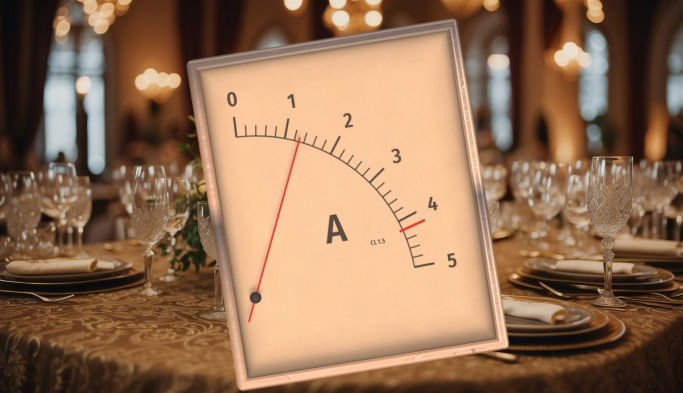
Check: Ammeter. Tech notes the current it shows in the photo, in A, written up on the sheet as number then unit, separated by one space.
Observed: 1.3 A
